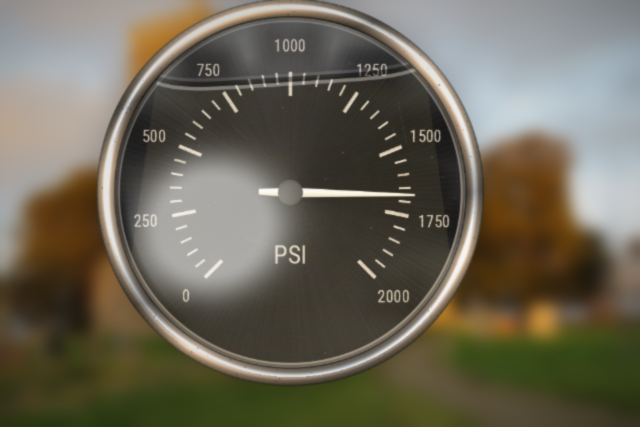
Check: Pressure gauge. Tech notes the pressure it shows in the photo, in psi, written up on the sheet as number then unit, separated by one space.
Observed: 1675 psi
